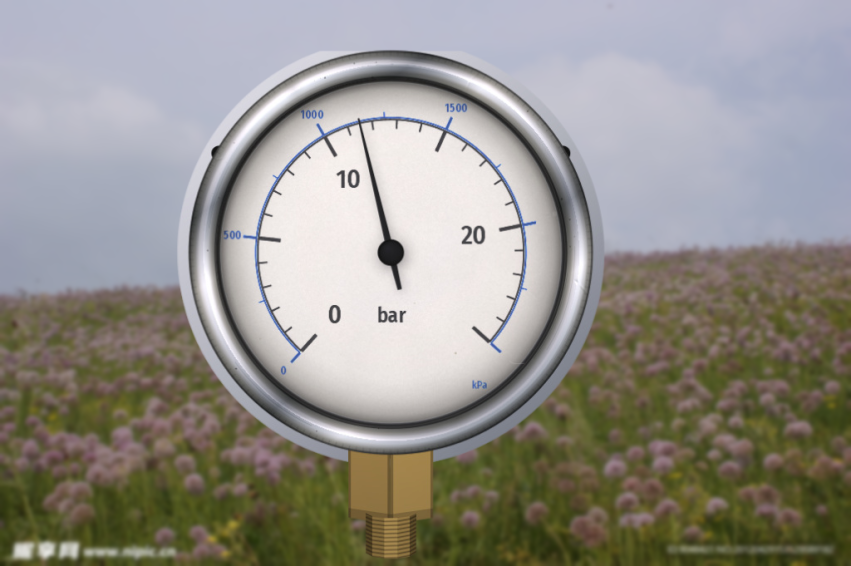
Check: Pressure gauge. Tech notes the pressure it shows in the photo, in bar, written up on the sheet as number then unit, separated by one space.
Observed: 11.5 bar
